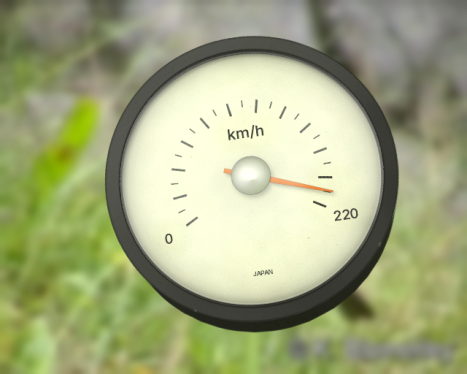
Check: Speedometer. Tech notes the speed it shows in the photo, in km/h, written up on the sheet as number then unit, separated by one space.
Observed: 210 km/h
